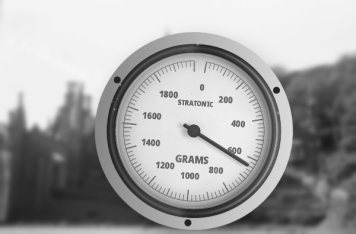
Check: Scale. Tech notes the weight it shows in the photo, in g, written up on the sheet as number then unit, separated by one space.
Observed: 640 g
